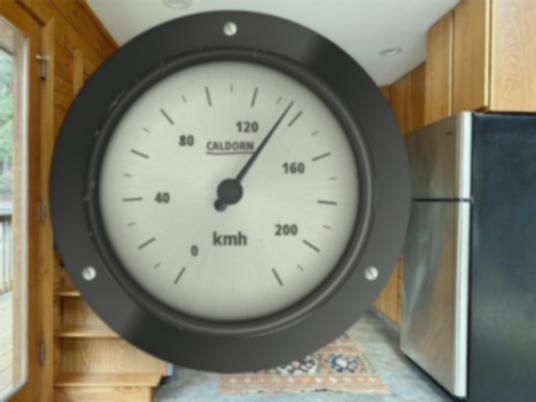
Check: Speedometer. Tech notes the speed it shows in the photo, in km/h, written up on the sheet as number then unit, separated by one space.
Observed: 135 km/h
